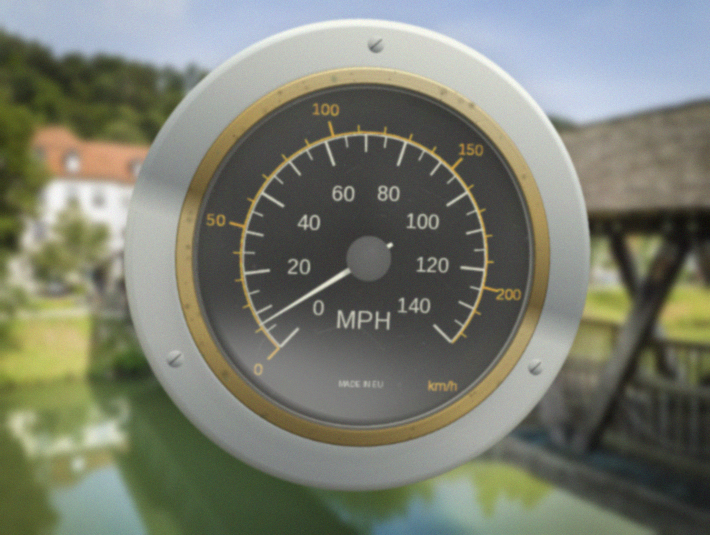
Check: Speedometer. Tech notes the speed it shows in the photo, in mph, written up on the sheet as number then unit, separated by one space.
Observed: 7.5 mph
